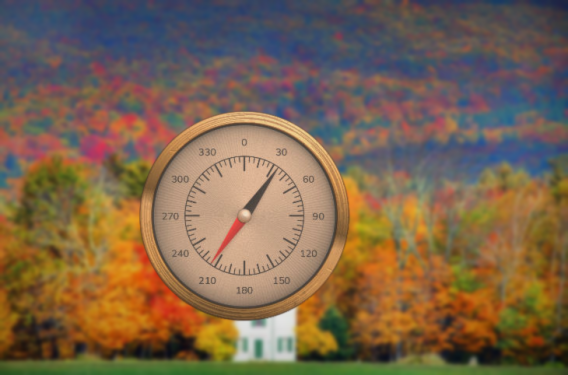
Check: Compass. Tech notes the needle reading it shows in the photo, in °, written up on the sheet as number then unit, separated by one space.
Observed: 215 °
